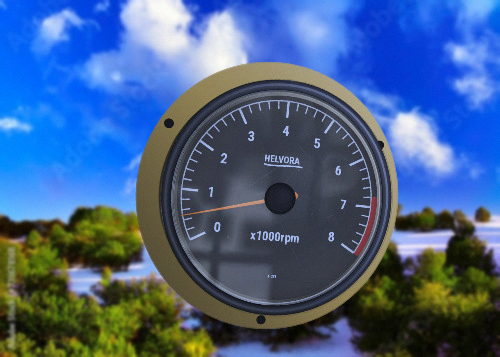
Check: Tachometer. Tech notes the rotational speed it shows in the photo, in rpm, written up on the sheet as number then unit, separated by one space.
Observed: 500 rpm
